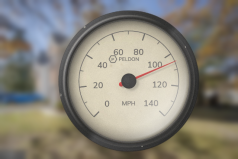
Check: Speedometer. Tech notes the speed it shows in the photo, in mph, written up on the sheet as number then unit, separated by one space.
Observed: 105 mph
